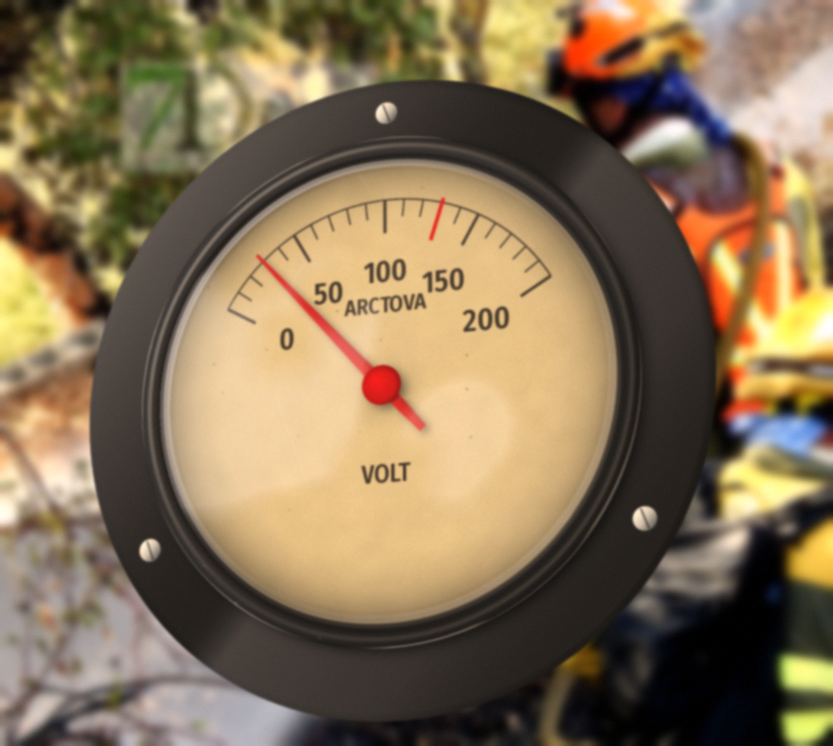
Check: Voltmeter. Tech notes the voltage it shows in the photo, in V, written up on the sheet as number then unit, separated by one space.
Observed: 30 V
